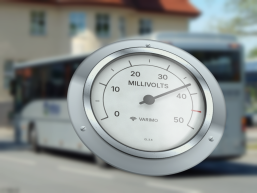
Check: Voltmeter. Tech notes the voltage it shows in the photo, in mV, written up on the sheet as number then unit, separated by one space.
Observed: 37.5 mV
